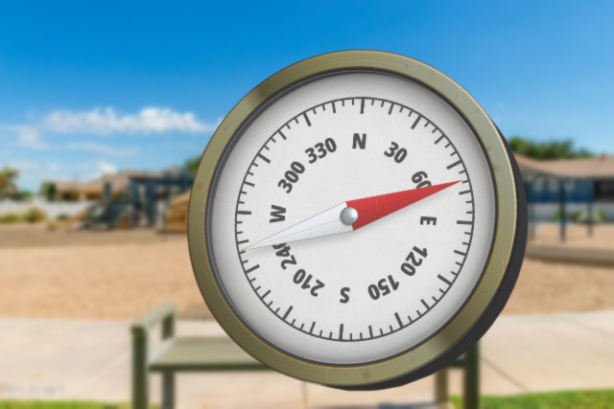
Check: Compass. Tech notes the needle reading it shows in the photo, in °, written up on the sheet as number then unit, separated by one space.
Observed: 70 °
